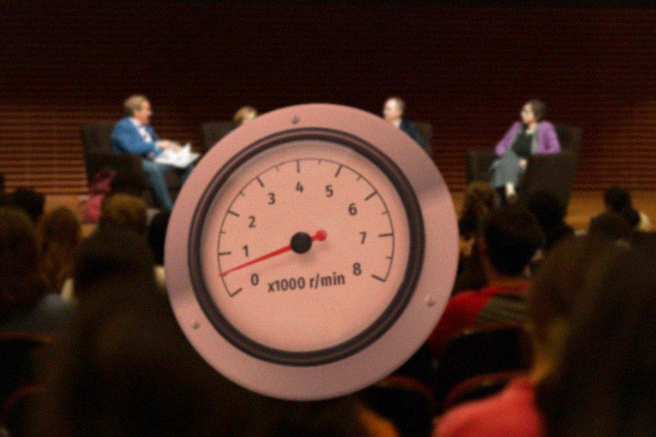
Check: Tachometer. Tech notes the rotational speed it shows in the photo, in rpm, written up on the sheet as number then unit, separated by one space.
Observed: 500 rpm
